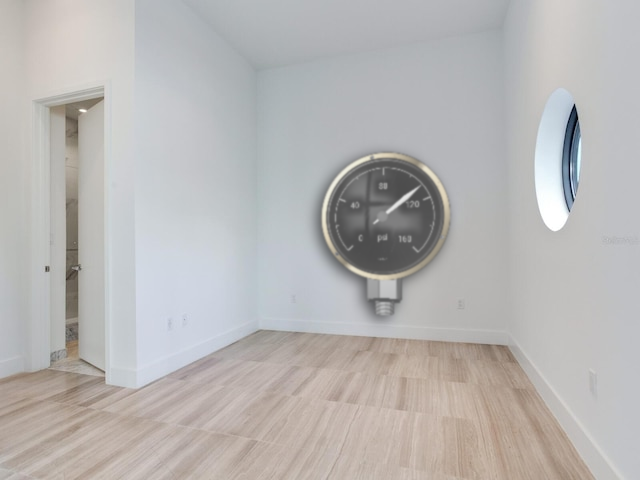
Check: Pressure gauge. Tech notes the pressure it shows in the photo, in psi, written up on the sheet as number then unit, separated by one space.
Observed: 110 psi
